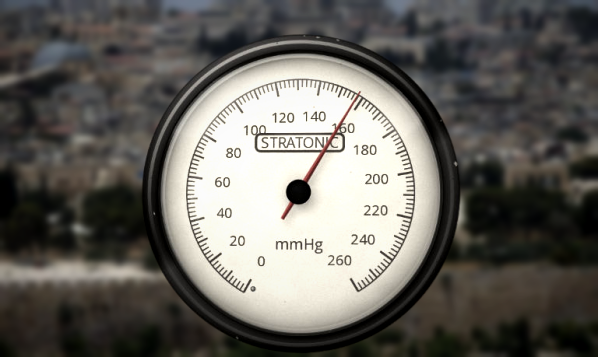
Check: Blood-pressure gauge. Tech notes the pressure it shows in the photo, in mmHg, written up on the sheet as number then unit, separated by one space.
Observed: 158 mmHg
